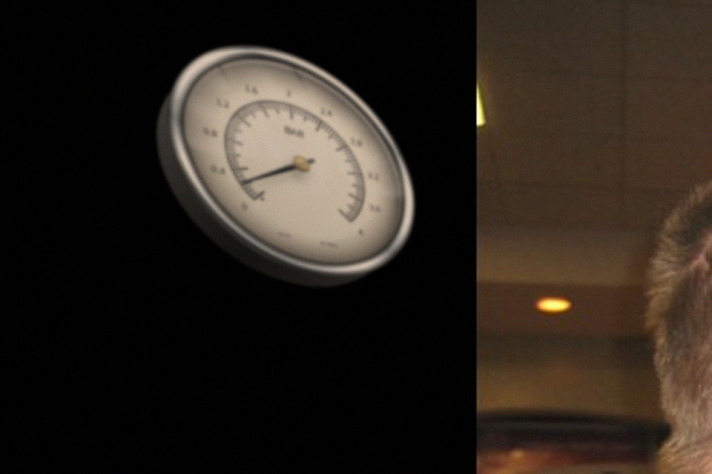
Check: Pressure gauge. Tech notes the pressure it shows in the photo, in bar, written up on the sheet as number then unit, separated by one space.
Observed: 0.2 bar
